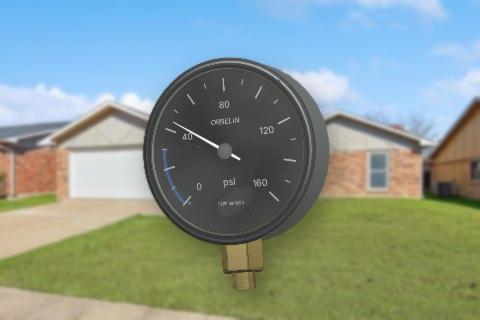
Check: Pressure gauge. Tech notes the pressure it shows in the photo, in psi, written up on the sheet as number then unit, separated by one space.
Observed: 45 psi
